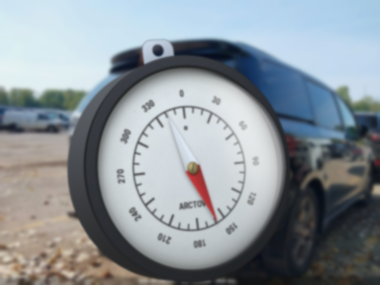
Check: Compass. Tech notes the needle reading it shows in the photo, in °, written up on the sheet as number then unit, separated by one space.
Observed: 160 °
